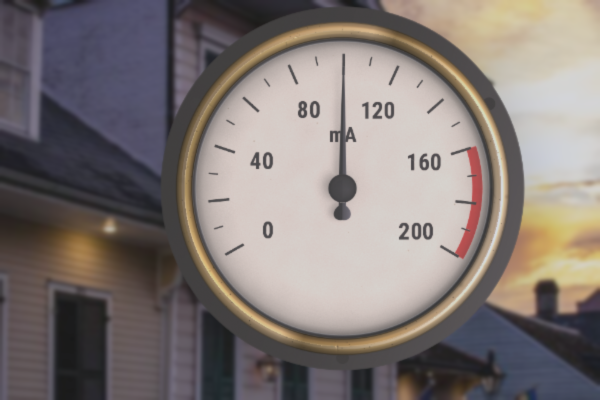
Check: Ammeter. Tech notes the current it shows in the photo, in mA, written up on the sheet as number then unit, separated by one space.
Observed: 100 mA
